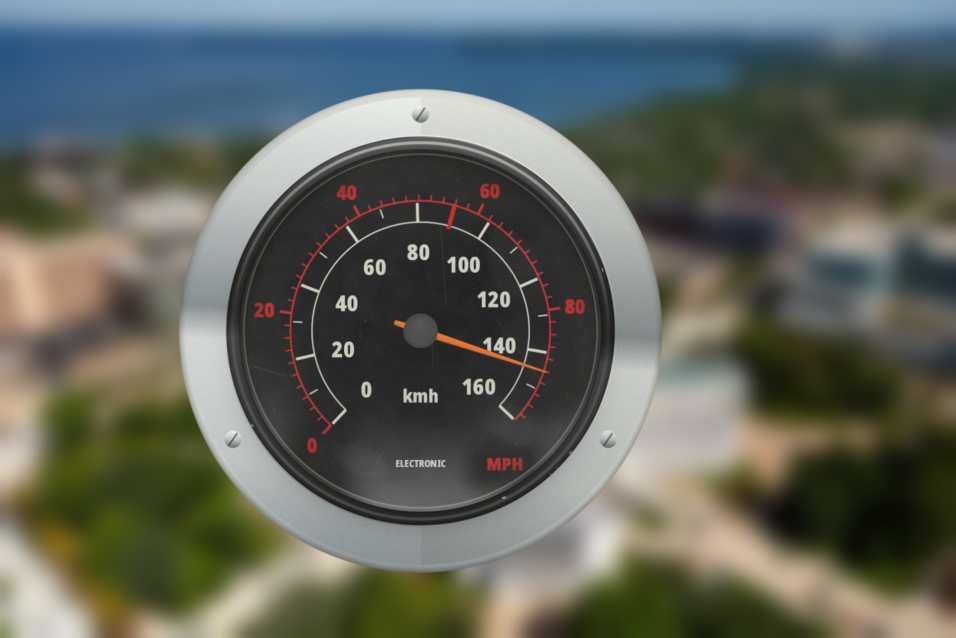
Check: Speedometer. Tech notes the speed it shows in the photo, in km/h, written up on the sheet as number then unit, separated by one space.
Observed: 145 km/h
